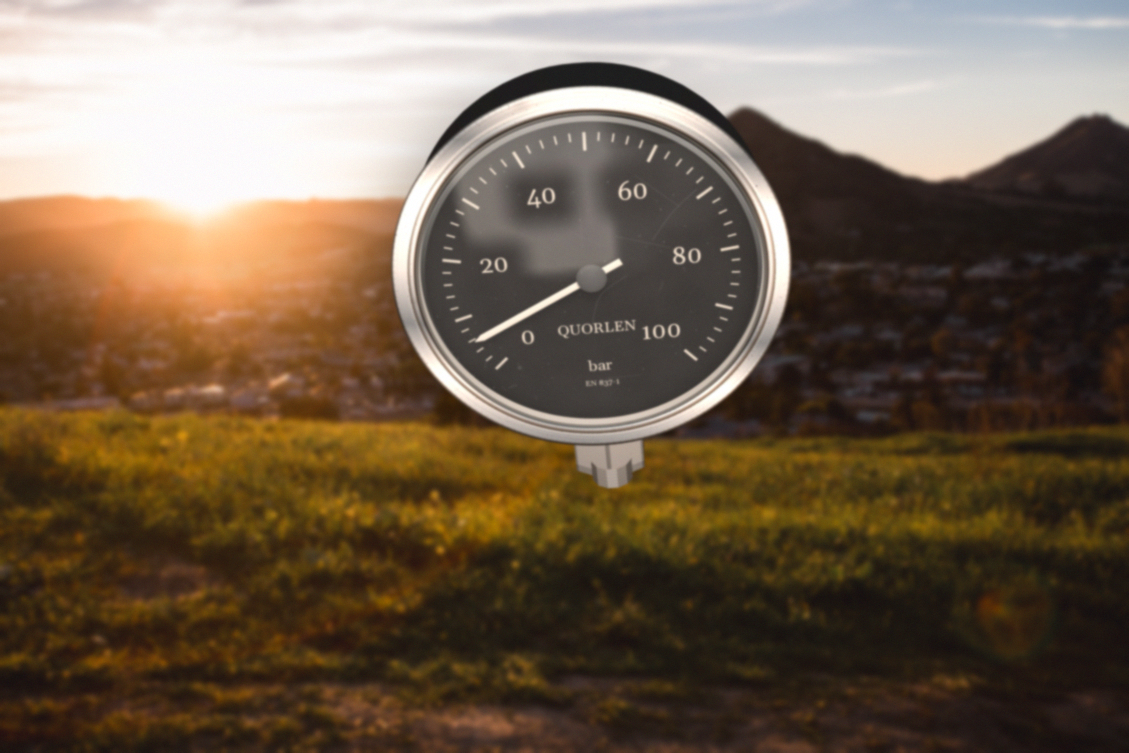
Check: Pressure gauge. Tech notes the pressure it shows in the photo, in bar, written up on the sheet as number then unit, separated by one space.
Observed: 6 bar
